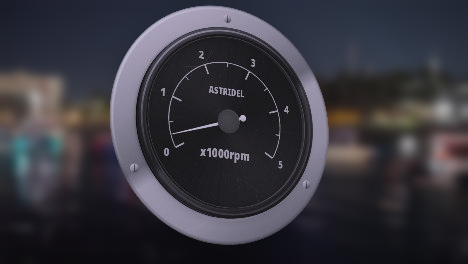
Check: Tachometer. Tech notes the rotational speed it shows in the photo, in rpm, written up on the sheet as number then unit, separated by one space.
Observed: 250 rpm
